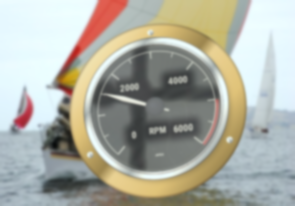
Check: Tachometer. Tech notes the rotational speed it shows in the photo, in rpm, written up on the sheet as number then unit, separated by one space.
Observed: 1500 rpm
